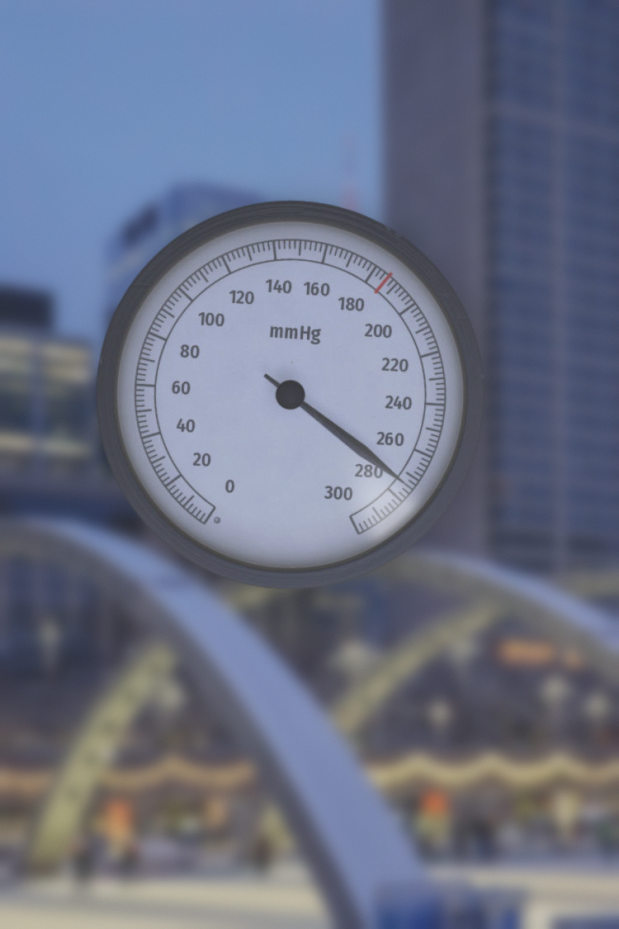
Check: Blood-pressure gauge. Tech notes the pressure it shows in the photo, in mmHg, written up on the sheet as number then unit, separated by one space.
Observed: 274 mmHg
